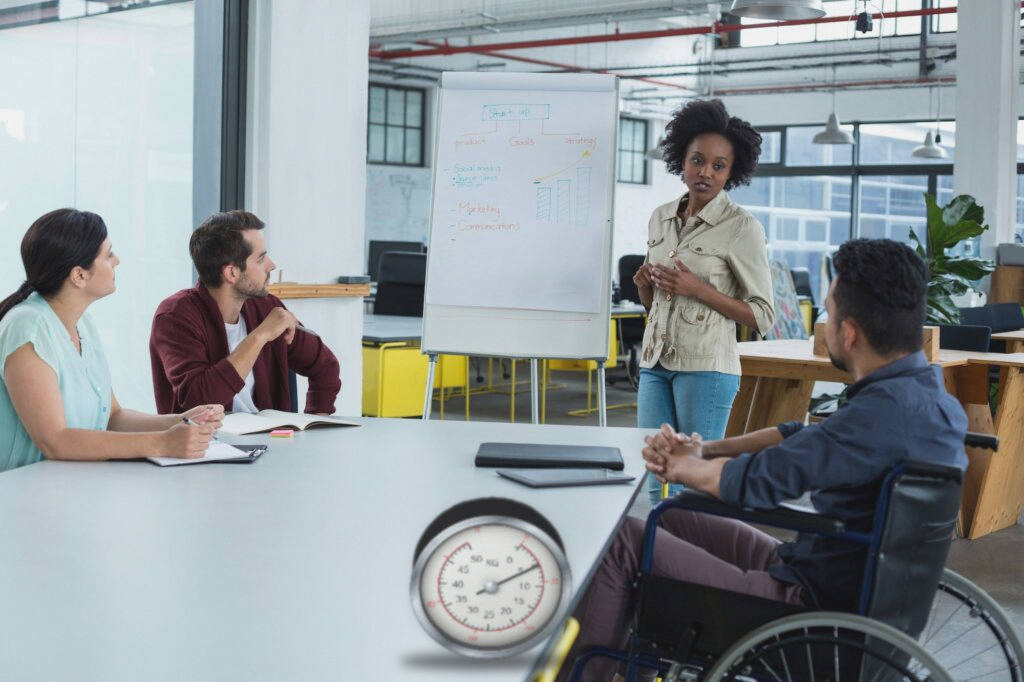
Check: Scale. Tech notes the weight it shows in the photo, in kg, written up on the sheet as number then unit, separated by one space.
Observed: 5 kg
